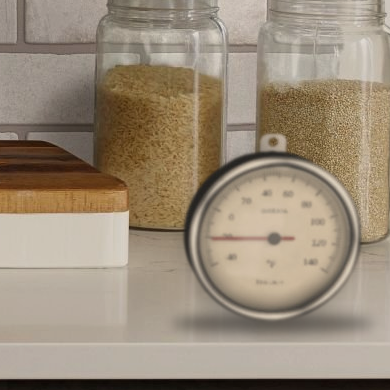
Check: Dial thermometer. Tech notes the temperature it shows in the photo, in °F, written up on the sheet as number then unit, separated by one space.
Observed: -20 °F
